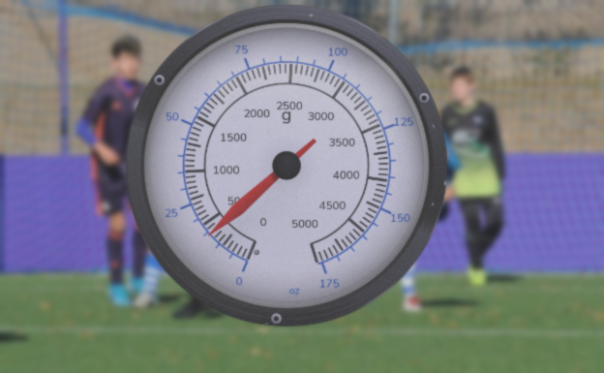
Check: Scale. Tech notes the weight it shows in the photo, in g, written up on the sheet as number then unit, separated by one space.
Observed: 400 g
